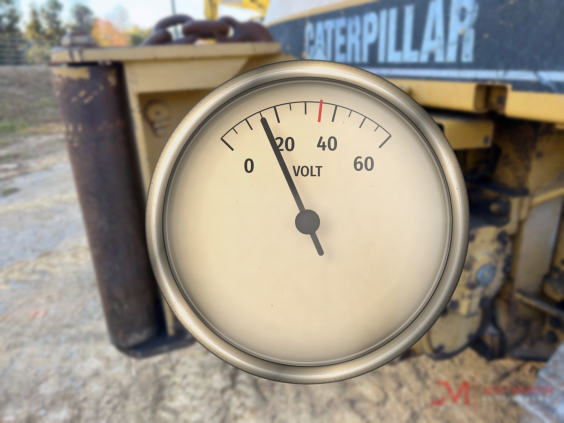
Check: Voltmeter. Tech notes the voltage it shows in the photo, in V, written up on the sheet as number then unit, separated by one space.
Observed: 15 V
